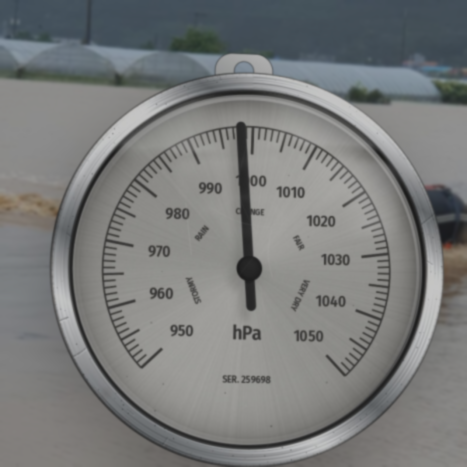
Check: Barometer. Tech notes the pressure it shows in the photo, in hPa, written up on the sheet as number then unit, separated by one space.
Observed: 998 hPa
